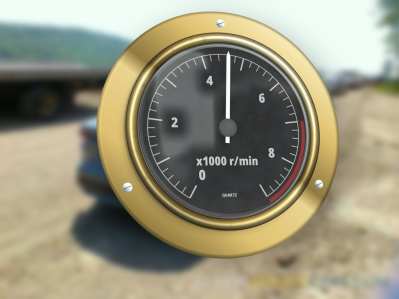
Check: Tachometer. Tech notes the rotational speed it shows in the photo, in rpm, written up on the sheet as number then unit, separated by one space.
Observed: 4600 rpm
